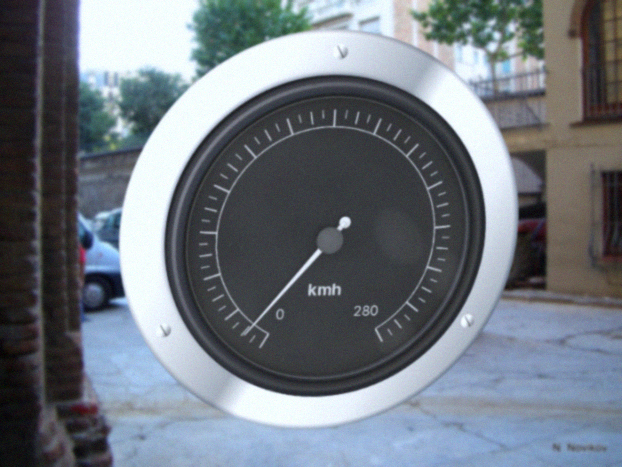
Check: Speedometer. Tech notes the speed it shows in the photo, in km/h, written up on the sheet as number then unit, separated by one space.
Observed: 10 km/h
